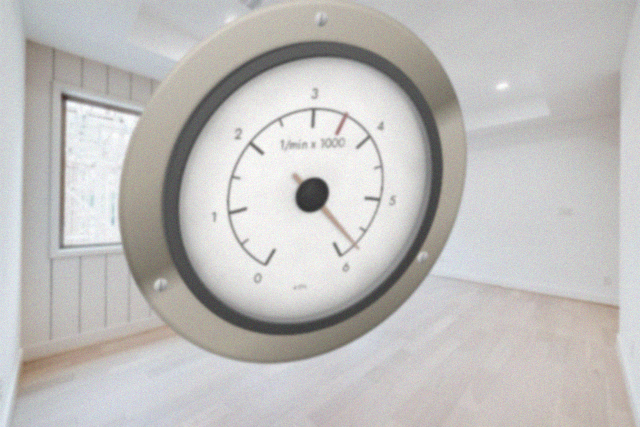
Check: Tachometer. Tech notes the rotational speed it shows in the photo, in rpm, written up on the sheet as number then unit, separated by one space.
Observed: 5750 rpm
